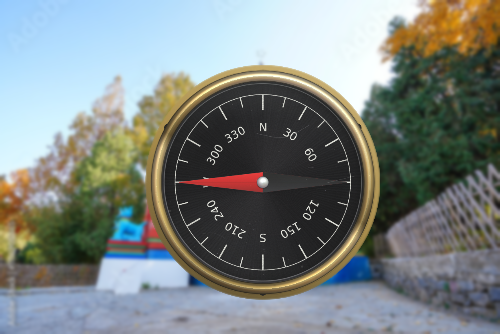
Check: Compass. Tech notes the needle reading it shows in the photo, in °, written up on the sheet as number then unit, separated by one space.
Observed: 270 °
